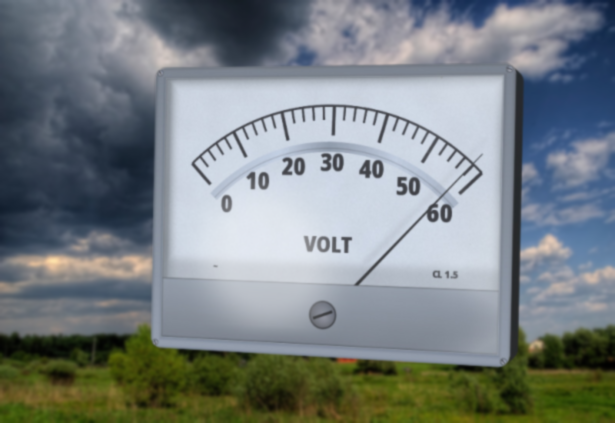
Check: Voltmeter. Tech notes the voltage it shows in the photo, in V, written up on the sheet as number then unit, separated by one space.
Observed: 58 V
